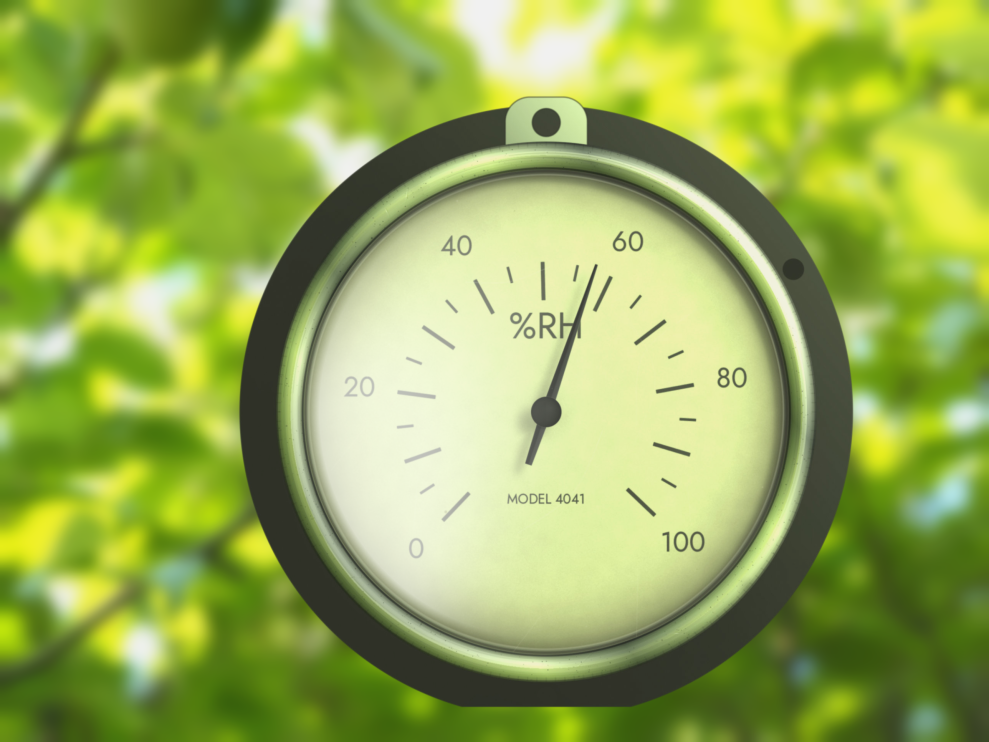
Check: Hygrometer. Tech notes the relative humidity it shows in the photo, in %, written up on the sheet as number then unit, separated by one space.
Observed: 57.5 %
